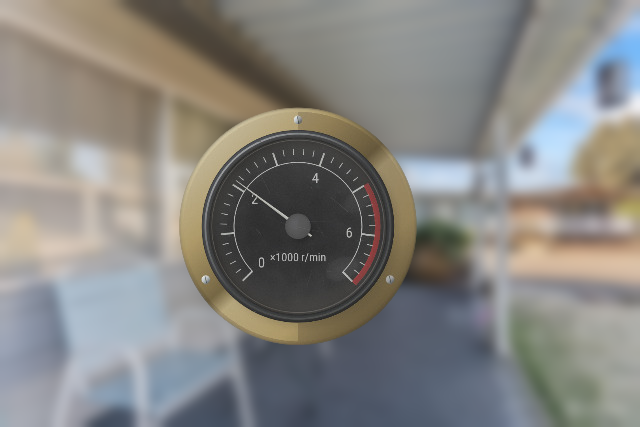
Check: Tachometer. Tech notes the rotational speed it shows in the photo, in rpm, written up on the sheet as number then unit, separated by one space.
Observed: 2100 rpm
